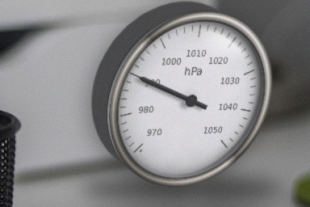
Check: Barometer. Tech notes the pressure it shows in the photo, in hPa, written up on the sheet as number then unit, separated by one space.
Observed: 990 hPa
